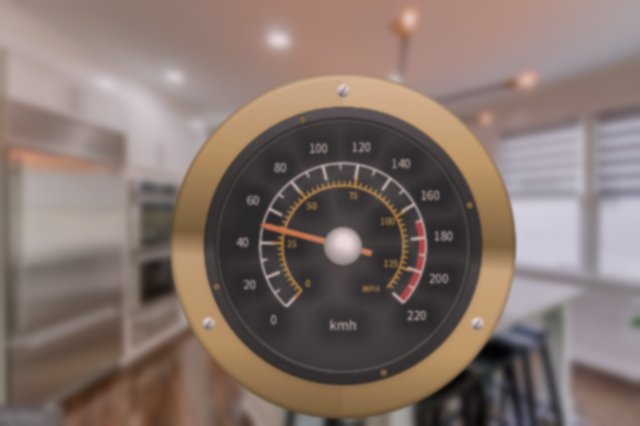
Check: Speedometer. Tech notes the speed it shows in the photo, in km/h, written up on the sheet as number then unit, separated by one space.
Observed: 50 km/h
